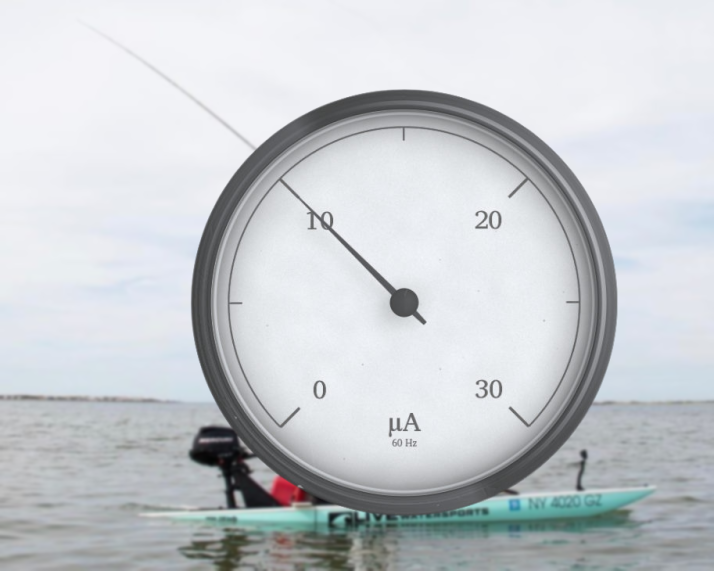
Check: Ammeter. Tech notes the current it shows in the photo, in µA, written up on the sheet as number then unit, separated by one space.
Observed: 10 µA
